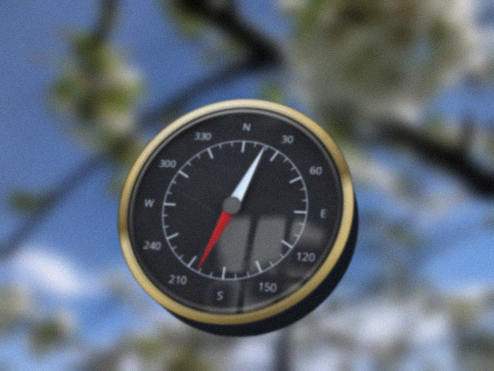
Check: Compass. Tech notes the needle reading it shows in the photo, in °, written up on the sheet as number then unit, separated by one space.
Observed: 200 °
